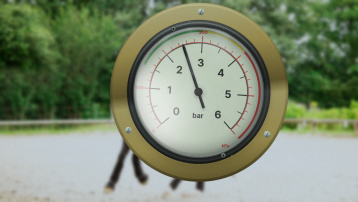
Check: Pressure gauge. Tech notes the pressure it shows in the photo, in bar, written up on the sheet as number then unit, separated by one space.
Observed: 2.5 bar
